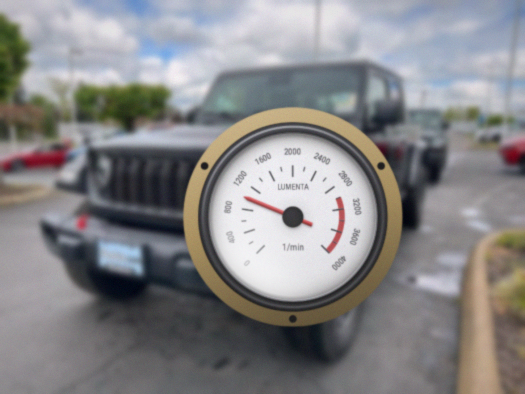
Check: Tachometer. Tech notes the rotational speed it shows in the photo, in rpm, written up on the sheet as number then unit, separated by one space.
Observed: 1000 rpm
